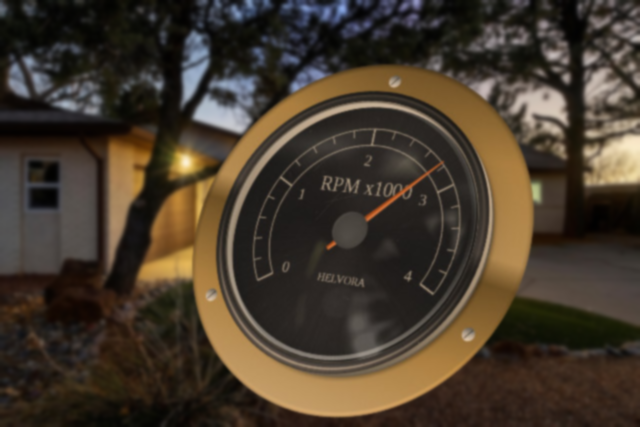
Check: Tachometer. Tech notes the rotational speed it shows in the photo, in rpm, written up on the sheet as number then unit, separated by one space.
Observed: 2800 rpm
